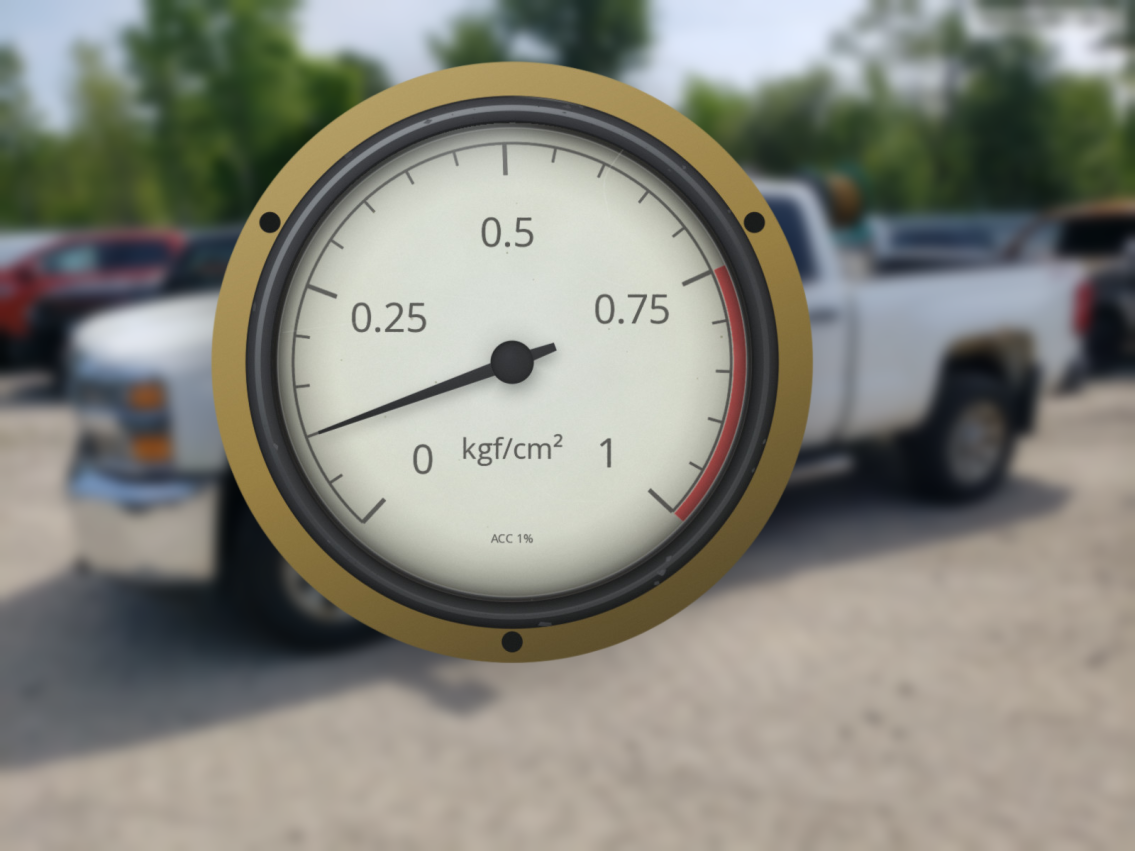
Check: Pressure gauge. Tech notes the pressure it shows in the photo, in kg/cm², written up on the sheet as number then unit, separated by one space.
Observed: 0.1 kg/cm²
